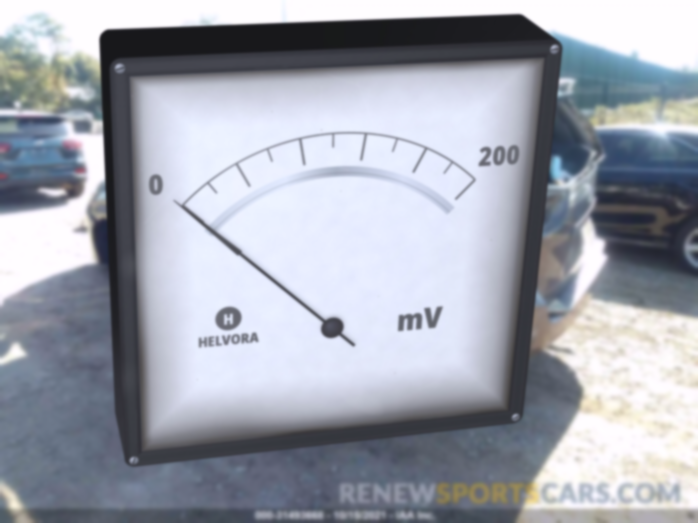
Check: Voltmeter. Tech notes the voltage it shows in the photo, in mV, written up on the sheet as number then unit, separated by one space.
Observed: 0 mV
